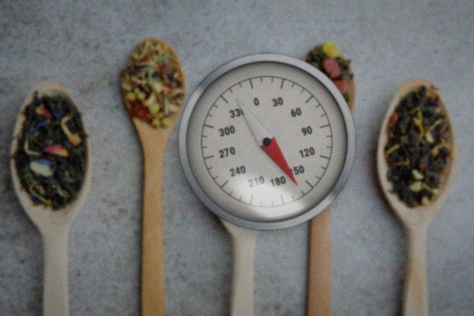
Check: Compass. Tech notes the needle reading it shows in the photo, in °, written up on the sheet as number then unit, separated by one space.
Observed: 160 °
